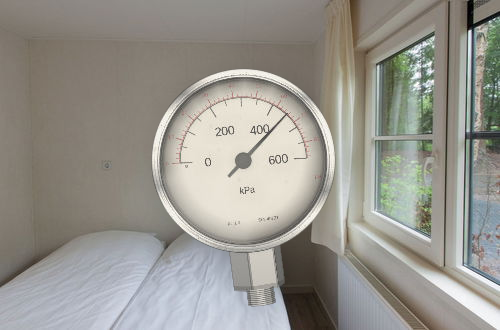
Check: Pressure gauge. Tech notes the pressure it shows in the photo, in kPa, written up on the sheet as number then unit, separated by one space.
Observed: 450 kPa
